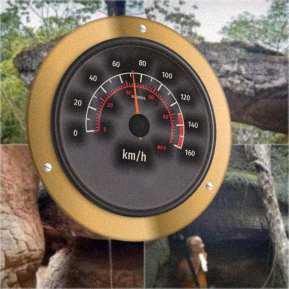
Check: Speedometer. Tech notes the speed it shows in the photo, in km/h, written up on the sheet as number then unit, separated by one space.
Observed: 70 km/h
